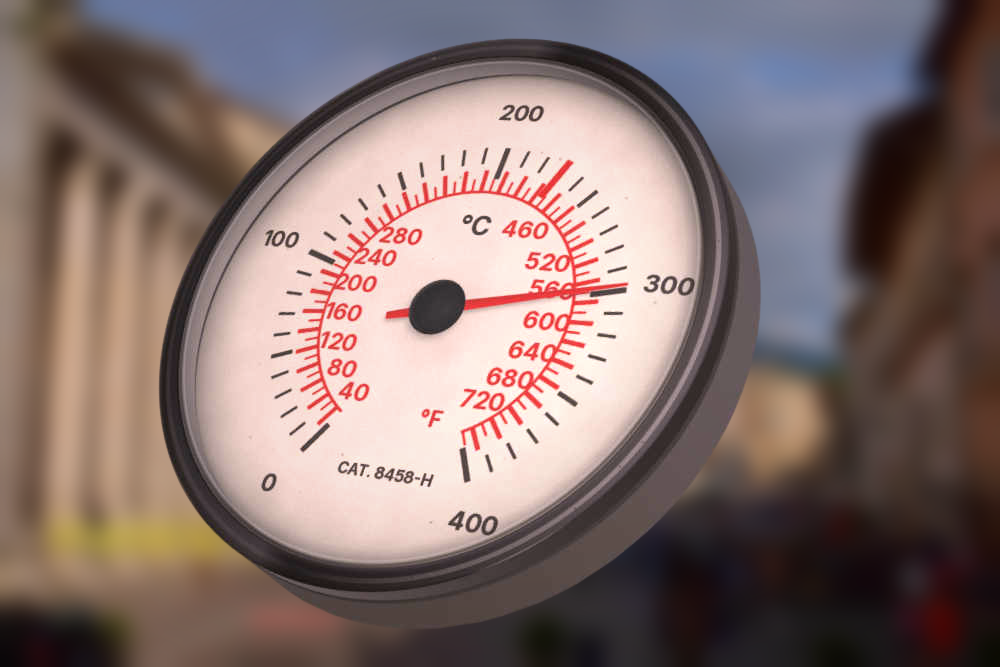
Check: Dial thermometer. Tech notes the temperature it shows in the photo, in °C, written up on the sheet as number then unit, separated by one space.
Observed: 300 °C
